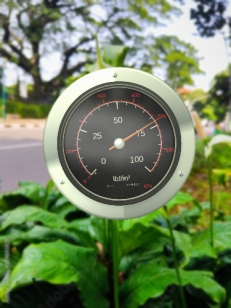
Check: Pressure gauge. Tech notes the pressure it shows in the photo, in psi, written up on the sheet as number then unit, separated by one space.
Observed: 72.5 psi
